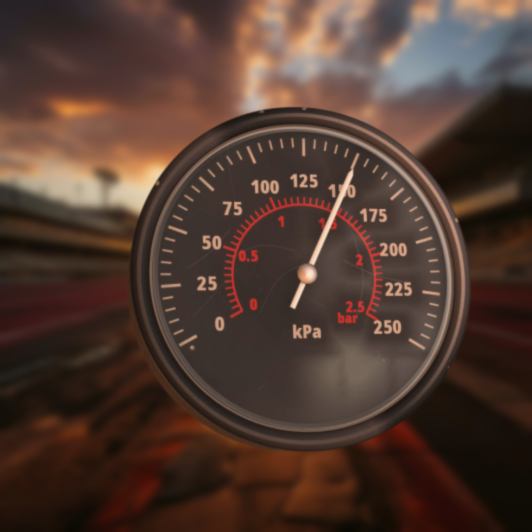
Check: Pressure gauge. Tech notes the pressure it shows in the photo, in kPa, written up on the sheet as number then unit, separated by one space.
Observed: 150 kPa
